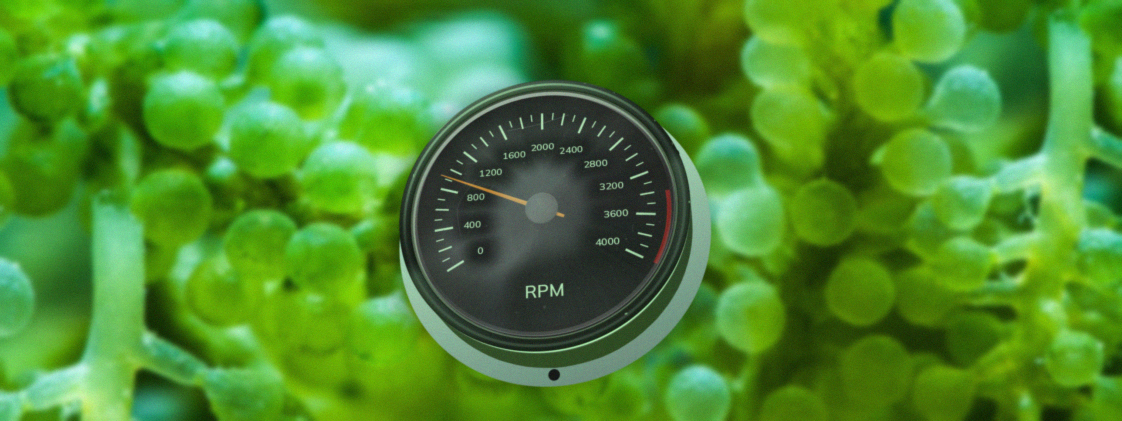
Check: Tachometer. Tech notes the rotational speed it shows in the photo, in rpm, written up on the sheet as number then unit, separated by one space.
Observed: 900 rpm
